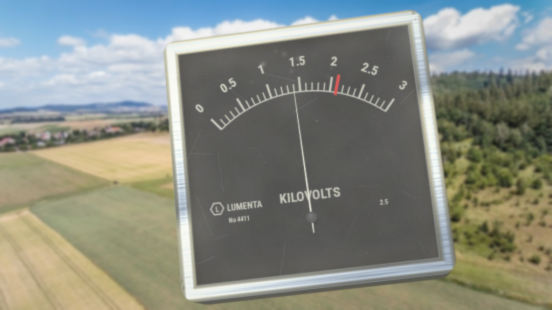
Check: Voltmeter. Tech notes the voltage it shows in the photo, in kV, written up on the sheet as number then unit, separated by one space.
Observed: 1.4 kV
